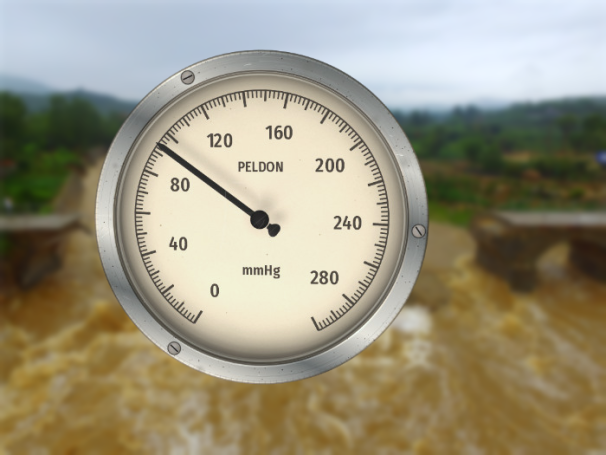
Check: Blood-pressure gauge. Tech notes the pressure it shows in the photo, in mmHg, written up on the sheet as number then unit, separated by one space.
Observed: 94 mmHg
